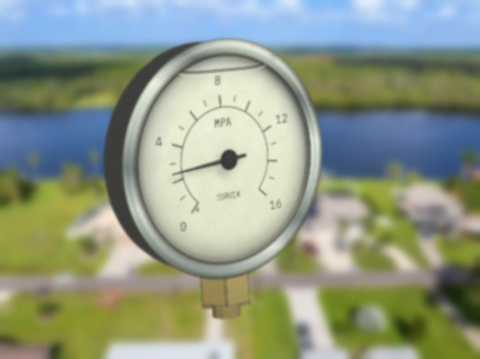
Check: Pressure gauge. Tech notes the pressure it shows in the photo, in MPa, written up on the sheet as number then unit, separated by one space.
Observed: 2.5 MPa
